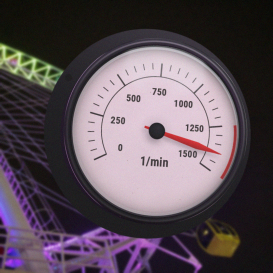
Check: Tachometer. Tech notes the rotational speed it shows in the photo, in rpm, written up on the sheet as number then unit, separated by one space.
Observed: 1400 rpm
